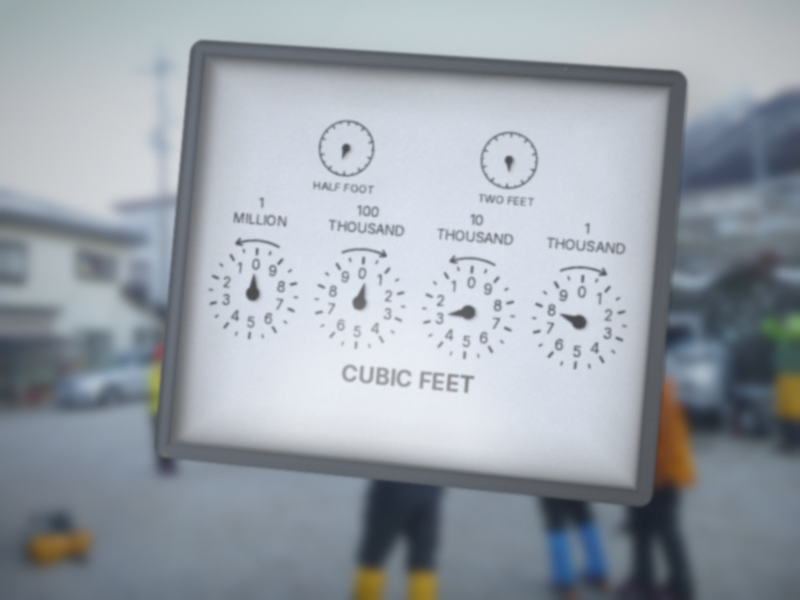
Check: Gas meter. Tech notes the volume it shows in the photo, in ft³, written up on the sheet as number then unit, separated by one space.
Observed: 2800 ft³
